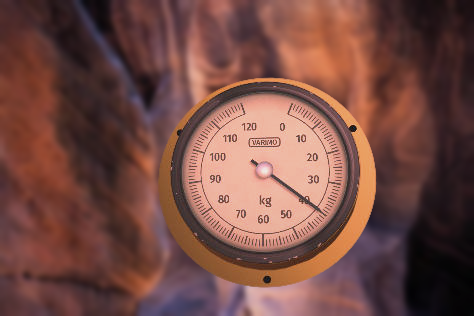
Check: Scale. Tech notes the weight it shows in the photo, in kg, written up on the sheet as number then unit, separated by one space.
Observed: 40 kg
